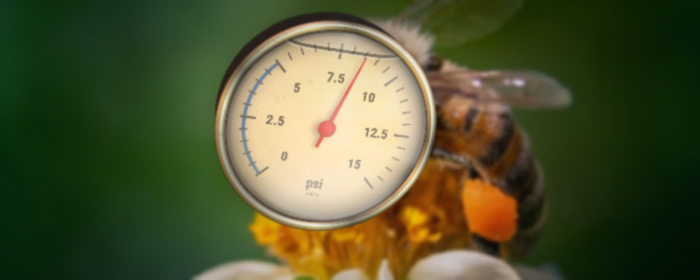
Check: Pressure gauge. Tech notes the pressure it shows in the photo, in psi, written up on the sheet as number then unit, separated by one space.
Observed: 8.5 psi
